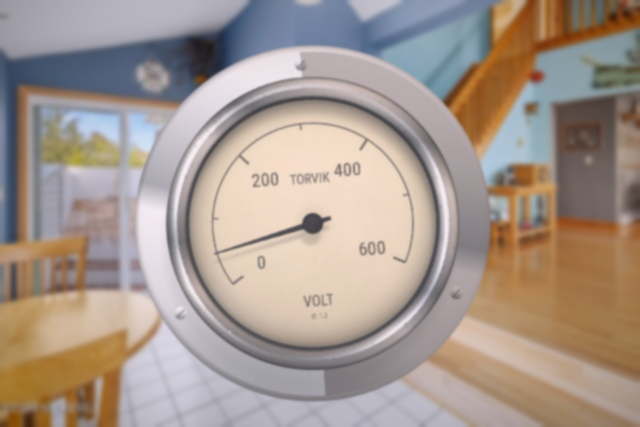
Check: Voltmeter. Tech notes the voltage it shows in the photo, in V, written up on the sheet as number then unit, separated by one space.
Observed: 50 V
